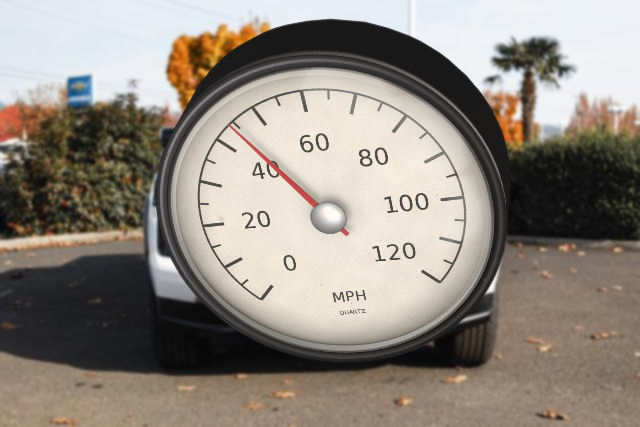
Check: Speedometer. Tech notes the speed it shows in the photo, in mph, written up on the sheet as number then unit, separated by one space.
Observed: 45 mph
